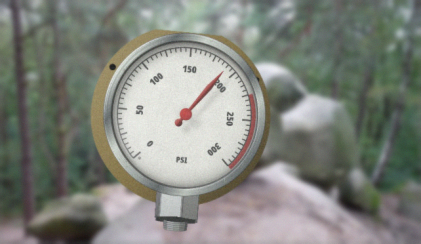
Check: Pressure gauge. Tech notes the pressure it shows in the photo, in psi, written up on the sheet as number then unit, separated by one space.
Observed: 190 psi
